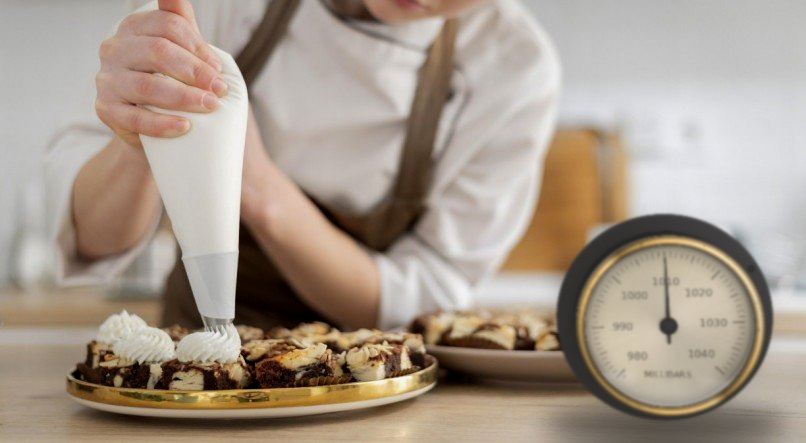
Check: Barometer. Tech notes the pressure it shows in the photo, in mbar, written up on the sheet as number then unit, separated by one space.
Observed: 1010 mbar
